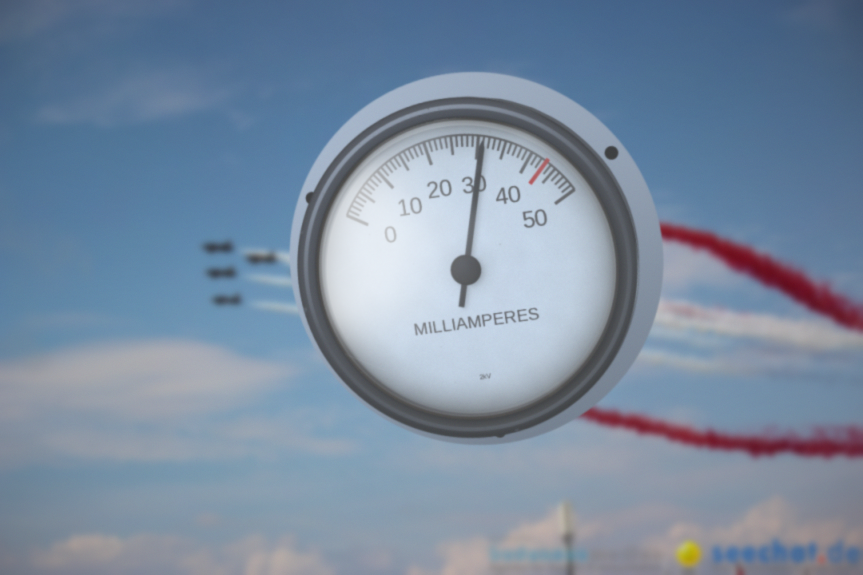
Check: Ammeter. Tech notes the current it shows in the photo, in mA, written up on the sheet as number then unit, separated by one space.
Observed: 31 mA
